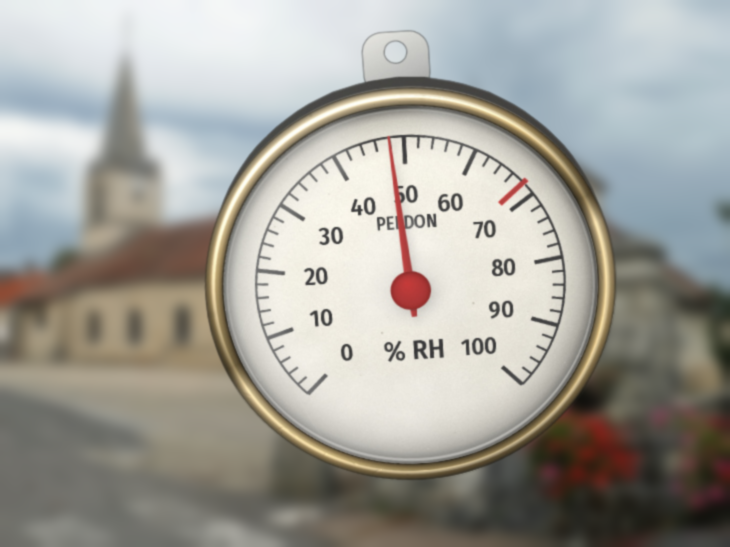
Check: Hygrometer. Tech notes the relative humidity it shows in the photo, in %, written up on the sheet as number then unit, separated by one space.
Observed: 48 %
